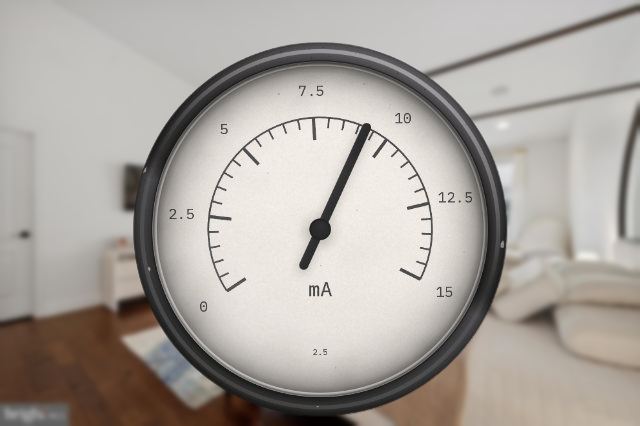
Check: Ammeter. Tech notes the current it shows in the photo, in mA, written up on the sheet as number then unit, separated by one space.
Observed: 9.25 mA
